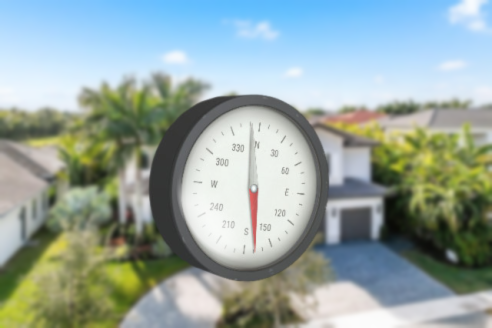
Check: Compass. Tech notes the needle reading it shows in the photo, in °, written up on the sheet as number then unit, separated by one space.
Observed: 170 °
